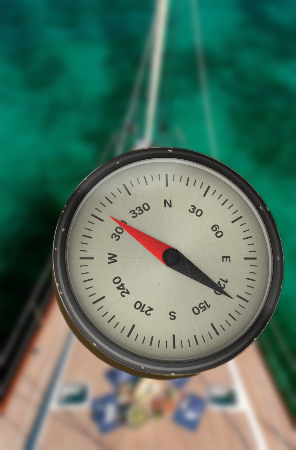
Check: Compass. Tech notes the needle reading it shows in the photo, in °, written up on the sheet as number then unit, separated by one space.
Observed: 305 °
